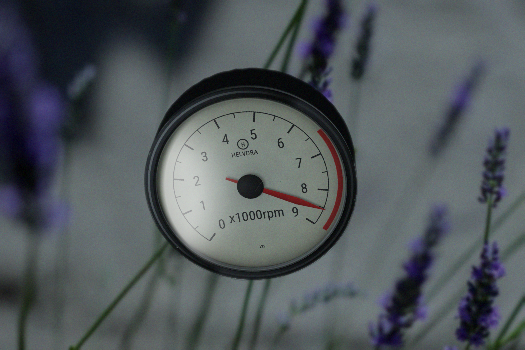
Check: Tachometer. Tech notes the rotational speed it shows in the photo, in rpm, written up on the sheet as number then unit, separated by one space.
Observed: 8500 rpm
